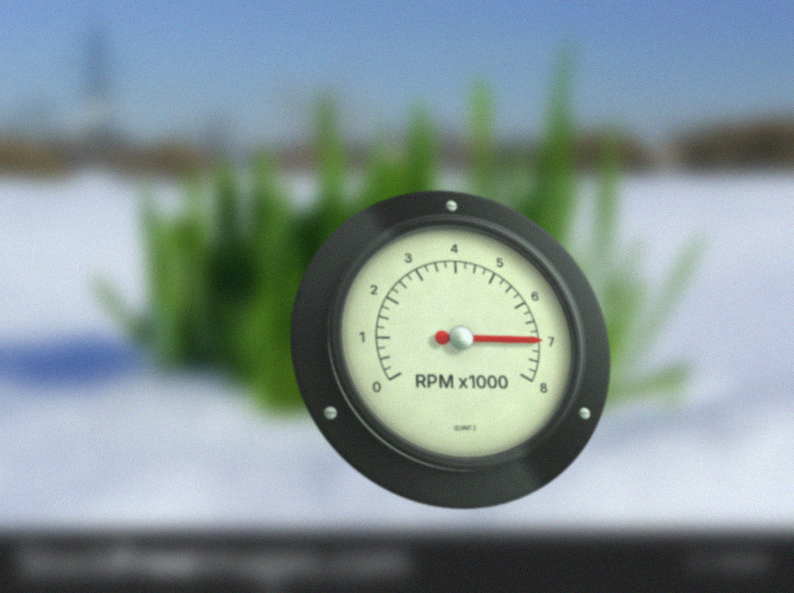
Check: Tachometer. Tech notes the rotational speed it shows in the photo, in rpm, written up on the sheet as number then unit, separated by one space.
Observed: 7000 rpm
